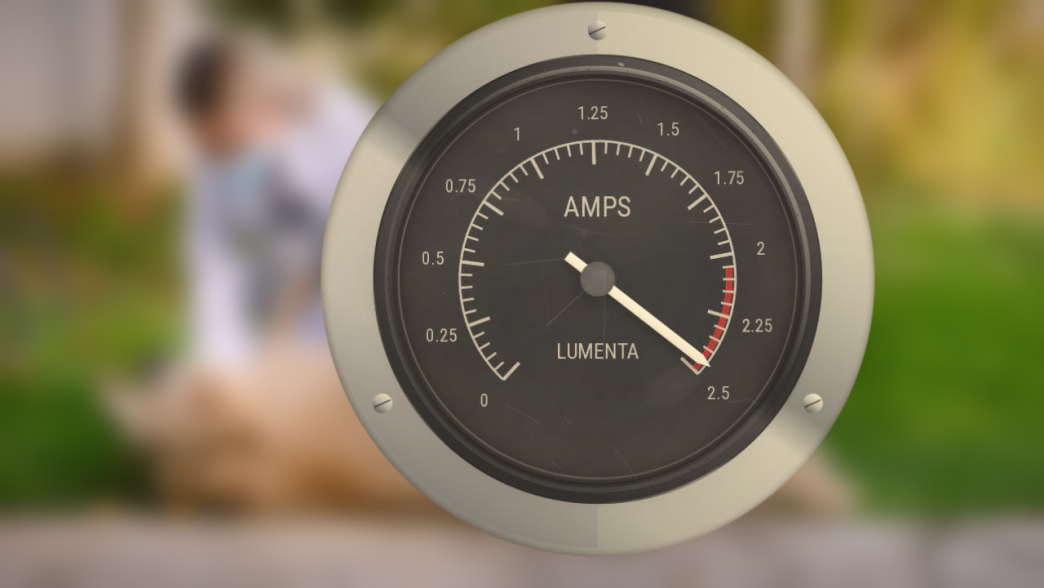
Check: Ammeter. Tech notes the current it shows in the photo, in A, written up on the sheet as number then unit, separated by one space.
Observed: 2.45 A
